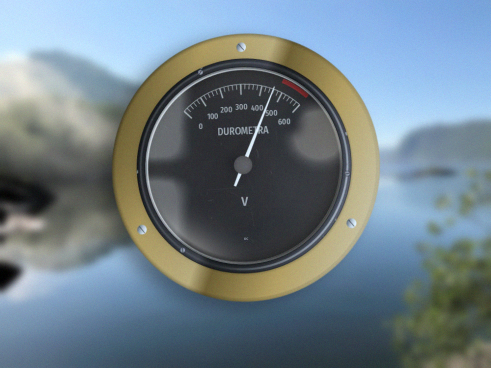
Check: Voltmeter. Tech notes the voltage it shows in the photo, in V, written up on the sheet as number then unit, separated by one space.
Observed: 460 V
